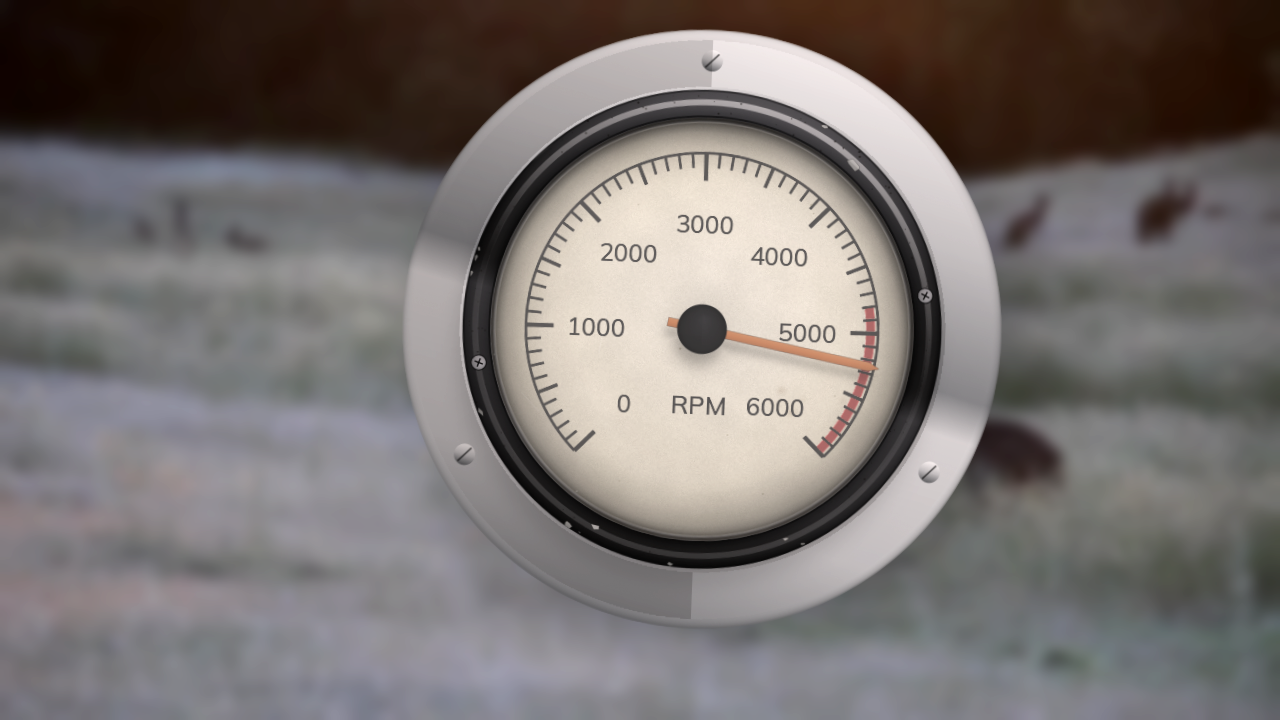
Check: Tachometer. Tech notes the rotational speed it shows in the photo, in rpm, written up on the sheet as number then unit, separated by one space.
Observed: 5250 rpm
